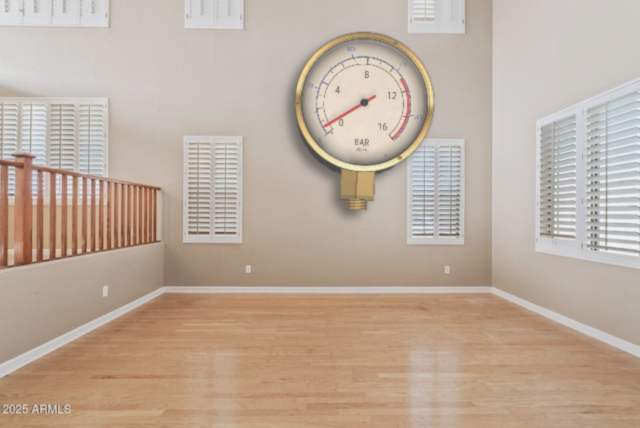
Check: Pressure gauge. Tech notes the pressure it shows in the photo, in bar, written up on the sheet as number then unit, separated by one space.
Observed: 0.5 bar
